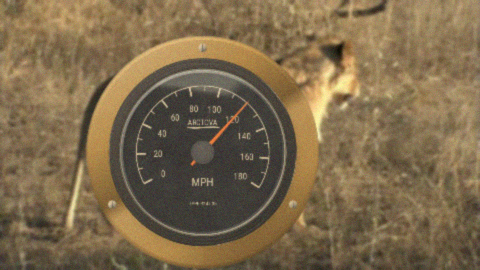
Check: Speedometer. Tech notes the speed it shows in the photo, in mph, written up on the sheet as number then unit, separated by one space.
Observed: 120 mph
